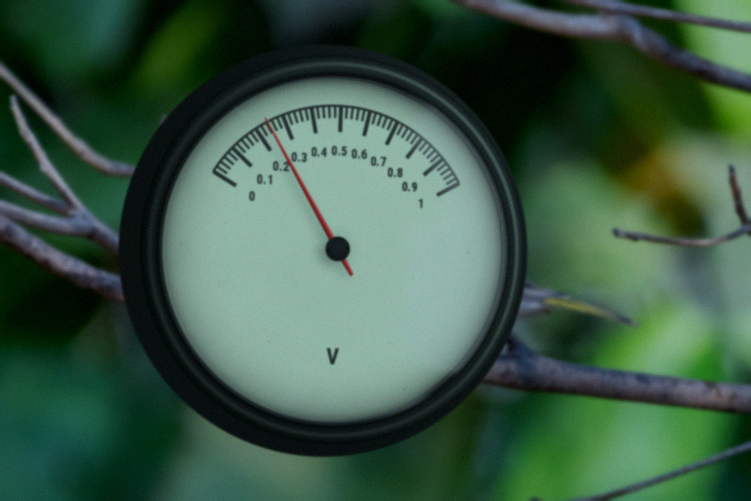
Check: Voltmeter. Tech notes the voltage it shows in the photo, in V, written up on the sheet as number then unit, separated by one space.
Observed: 0.24 V
